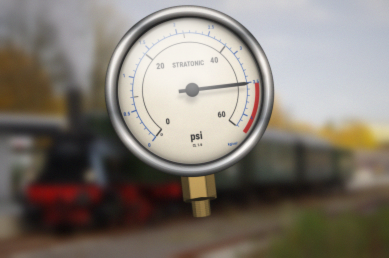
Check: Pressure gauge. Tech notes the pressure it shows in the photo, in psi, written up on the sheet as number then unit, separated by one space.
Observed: 50 psi
